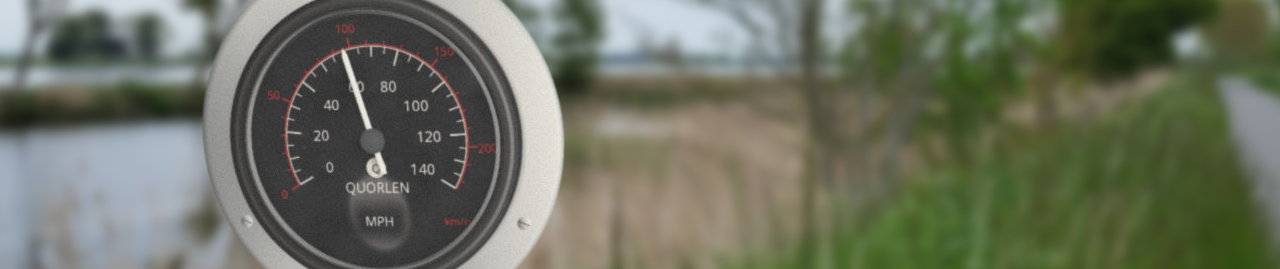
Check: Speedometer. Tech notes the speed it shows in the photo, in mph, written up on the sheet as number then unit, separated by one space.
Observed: 60 mph
